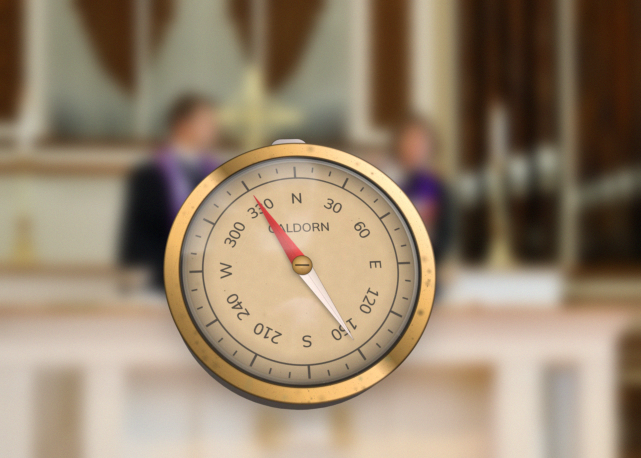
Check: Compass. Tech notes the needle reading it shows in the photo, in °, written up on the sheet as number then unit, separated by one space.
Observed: 330 °
